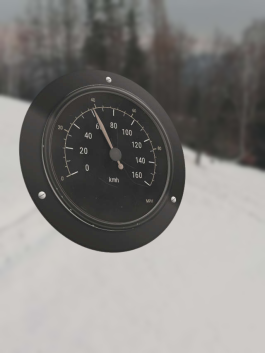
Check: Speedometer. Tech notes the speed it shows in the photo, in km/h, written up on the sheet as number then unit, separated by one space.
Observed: 60 km/h
